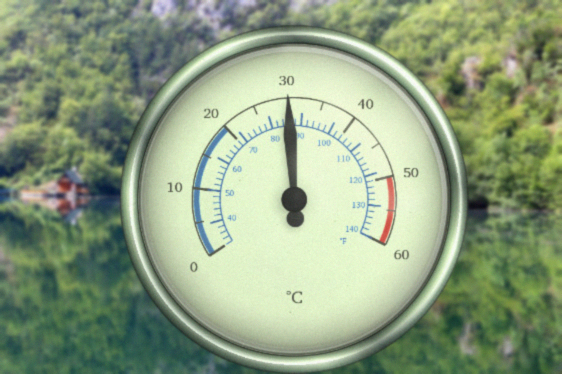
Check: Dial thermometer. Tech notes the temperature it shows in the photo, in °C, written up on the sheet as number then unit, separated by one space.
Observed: 30 °C
